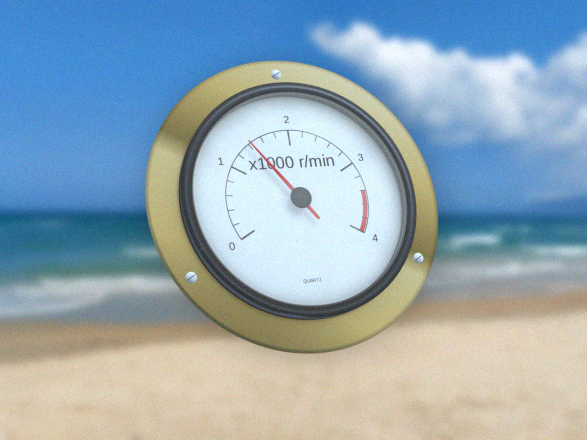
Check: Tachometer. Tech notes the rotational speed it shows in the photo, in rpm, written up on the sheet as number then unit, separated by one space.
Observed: 1400 rpm
